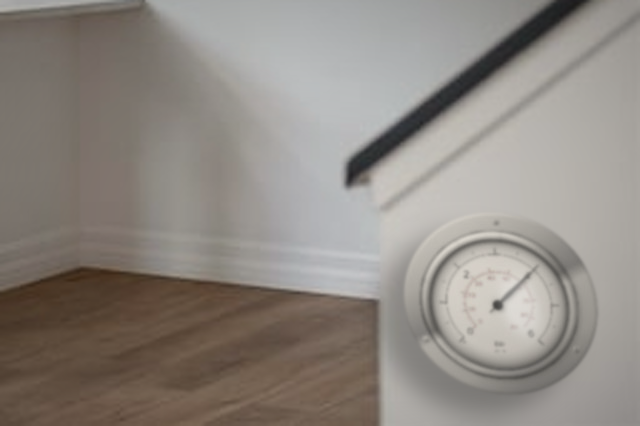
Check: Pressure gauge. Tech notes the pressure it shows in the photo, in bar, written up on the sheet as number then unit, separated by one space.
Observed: 4 bar
